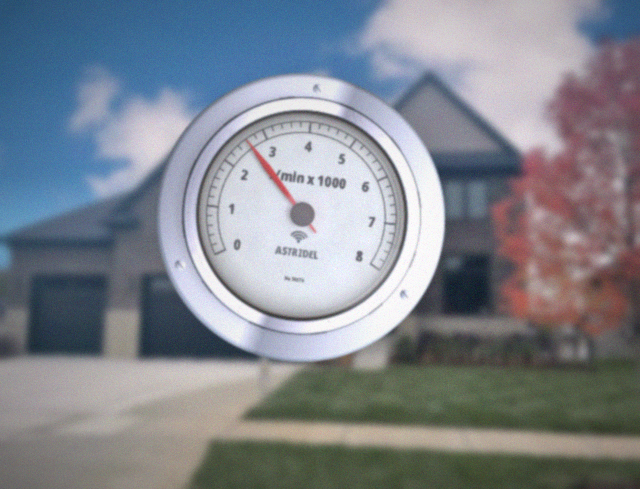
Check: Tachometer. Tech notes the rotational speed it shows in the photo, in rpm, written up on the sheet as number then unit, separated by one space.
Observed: 2600 rpm
